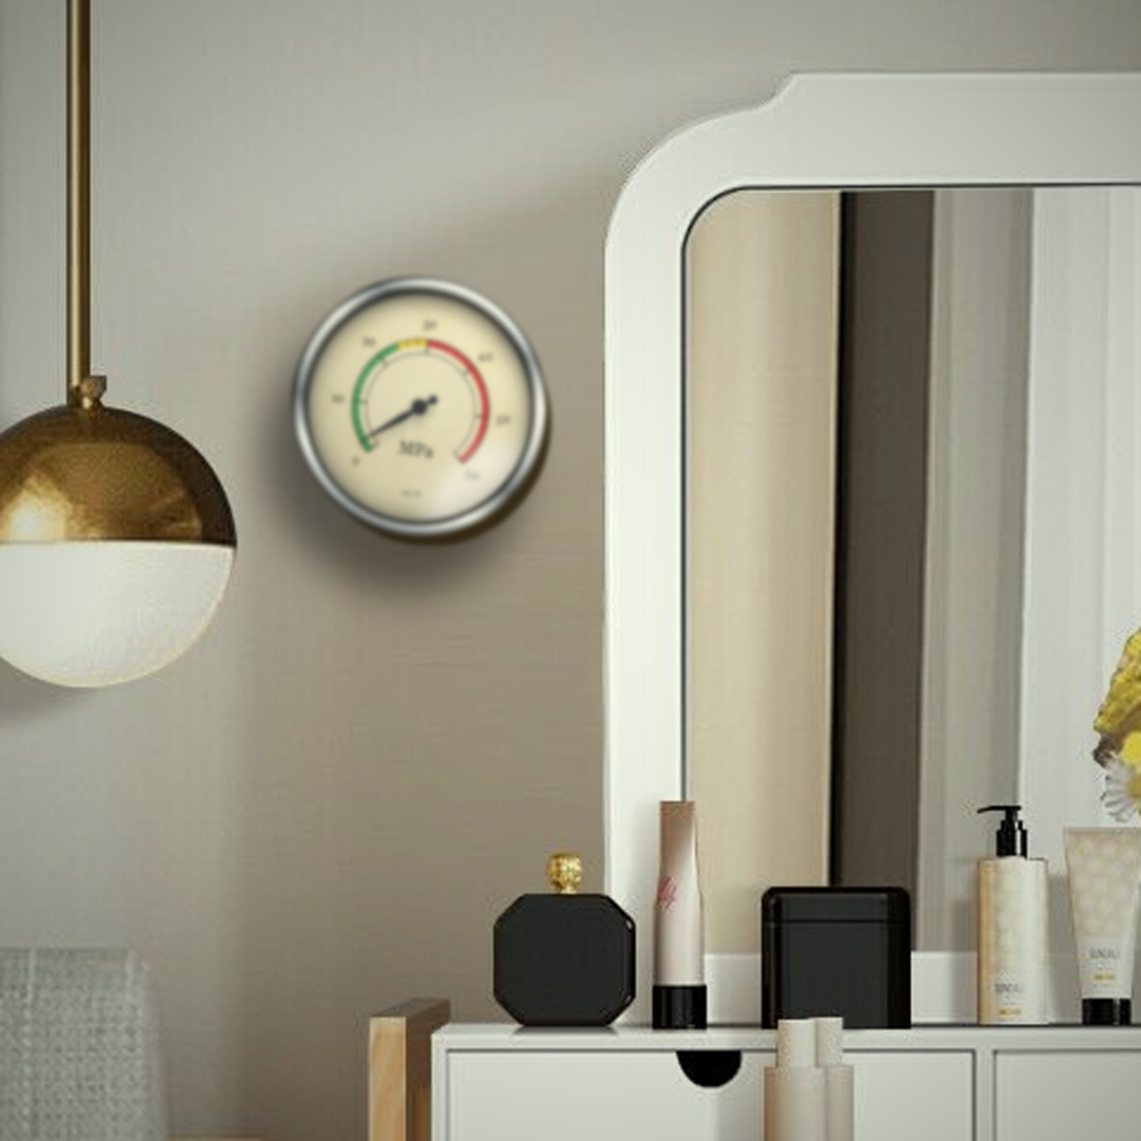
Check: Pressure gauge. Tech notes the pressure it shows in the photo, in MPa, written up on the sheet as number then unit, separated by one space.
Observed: 2 MPa
